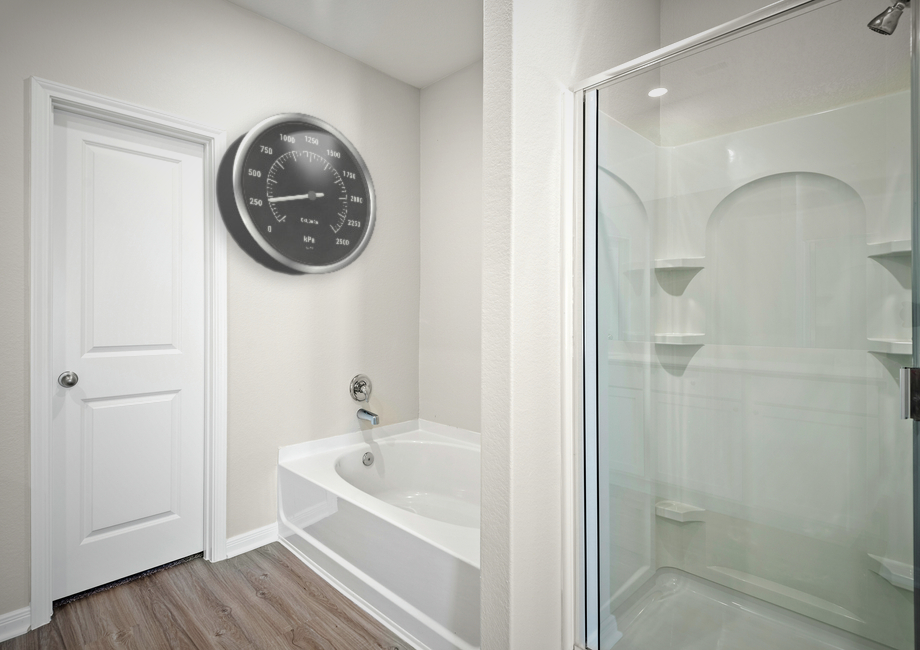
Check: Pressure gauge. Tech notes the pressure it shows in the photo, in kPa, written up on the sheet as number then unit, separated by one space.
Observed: 250 kPa
